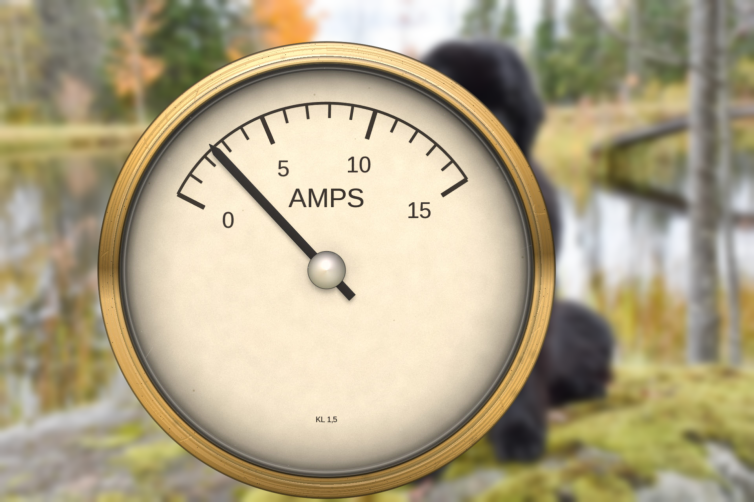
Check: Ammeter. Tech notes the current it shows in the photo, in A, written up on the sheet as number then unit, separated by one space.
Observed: 2.5 A
